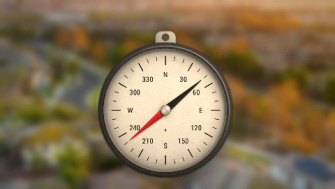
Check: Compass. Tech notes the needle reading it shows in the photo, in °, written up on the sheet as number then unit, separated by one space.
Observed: 230 °
